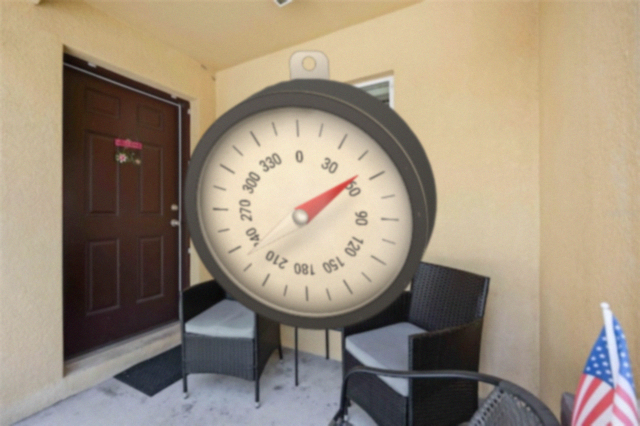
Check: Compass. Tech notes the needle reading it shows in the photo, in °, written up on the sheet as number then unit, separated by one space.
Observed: 52.5 °
